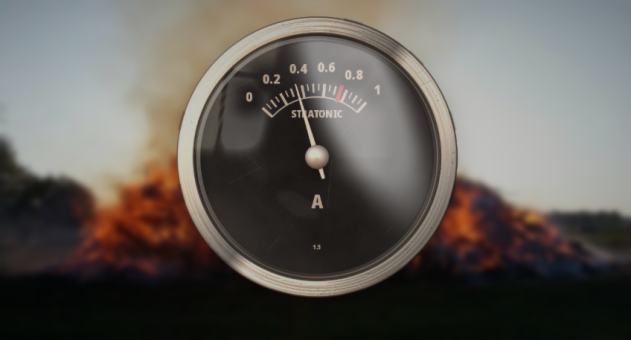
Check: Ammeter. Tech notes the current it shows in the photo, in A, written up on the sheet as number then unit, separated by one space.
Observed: 0.35 A
